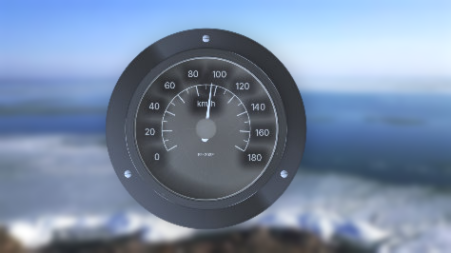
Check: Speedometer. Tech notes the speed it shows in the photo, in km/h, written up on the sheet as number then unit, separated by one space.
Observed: 95 km/h
